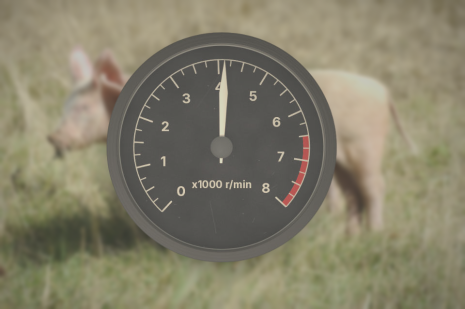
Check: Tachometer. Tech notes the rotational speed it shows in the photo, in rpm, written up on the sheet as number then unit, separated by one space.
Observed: 4125 rpm
